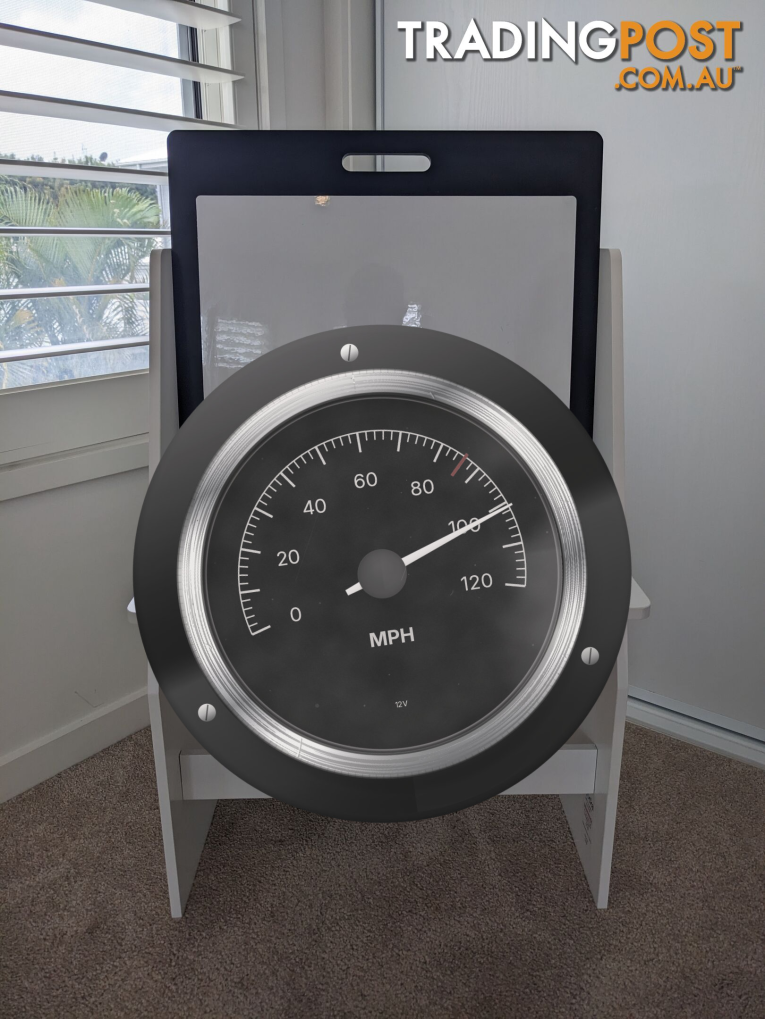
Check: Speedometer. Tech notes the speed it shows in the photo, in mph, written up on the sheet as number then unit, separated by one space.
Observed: 101 mph
